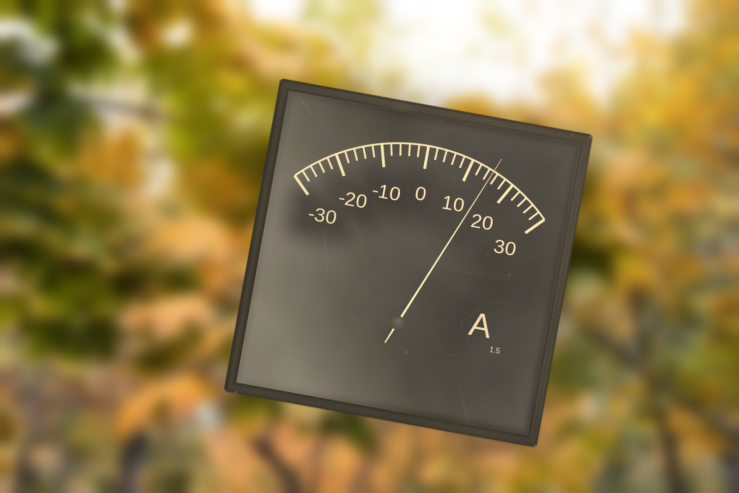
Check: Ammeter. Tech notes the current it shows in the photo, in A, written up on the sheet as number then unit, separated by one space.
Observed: 15 A
